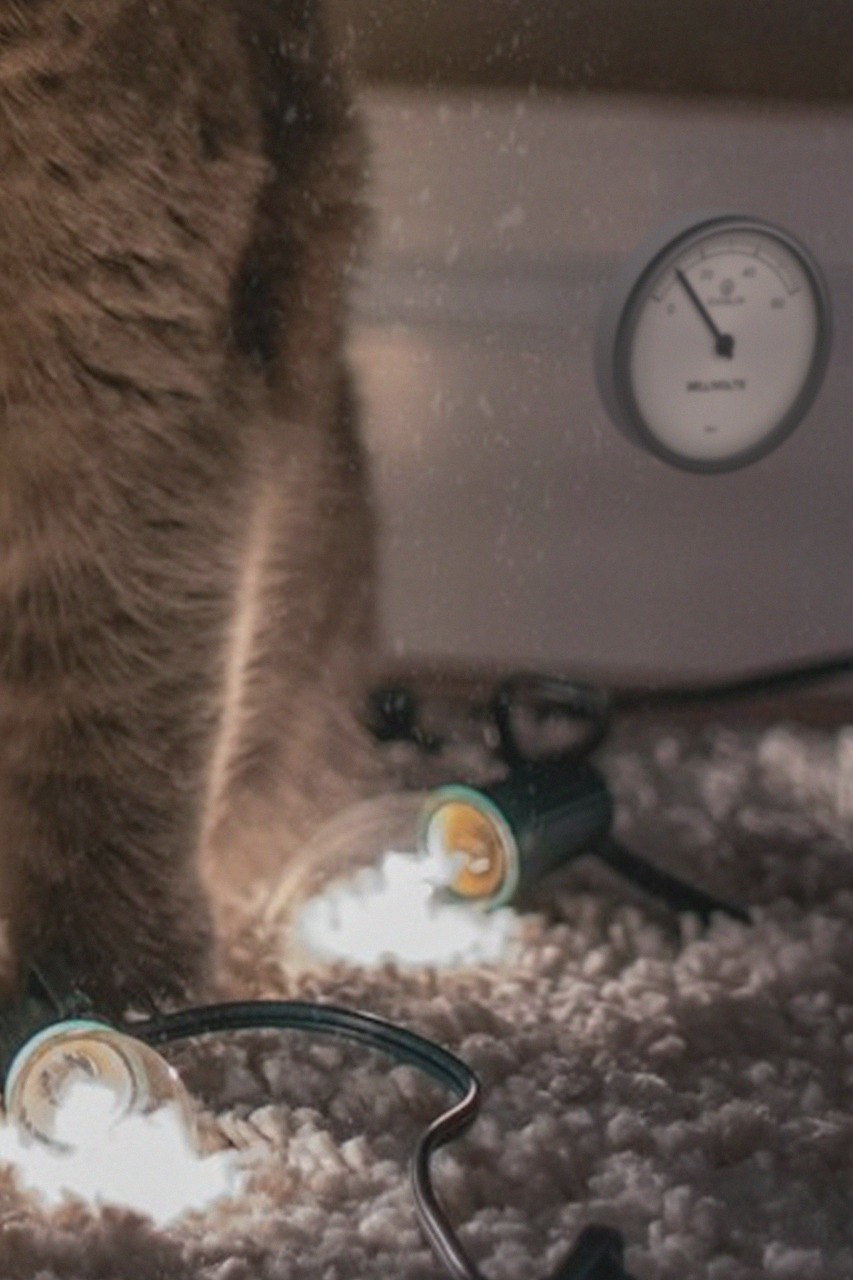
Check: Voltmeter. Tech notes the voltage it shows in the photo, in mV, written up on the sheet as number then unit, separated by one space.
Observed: 10 mV
